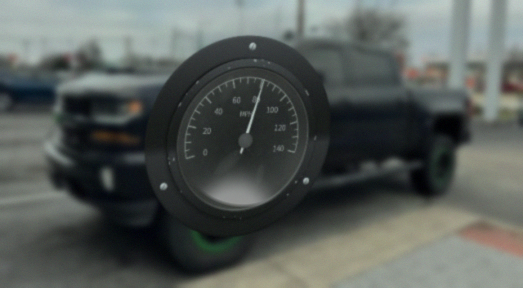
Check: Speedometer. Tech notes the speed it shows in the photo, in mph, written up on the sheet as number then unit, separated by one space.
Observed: 80 mph
